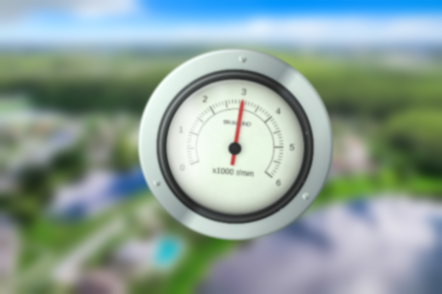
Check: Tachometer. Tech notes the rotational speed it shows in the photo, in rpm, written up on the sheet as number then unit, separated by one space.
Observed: 3000 rpm
